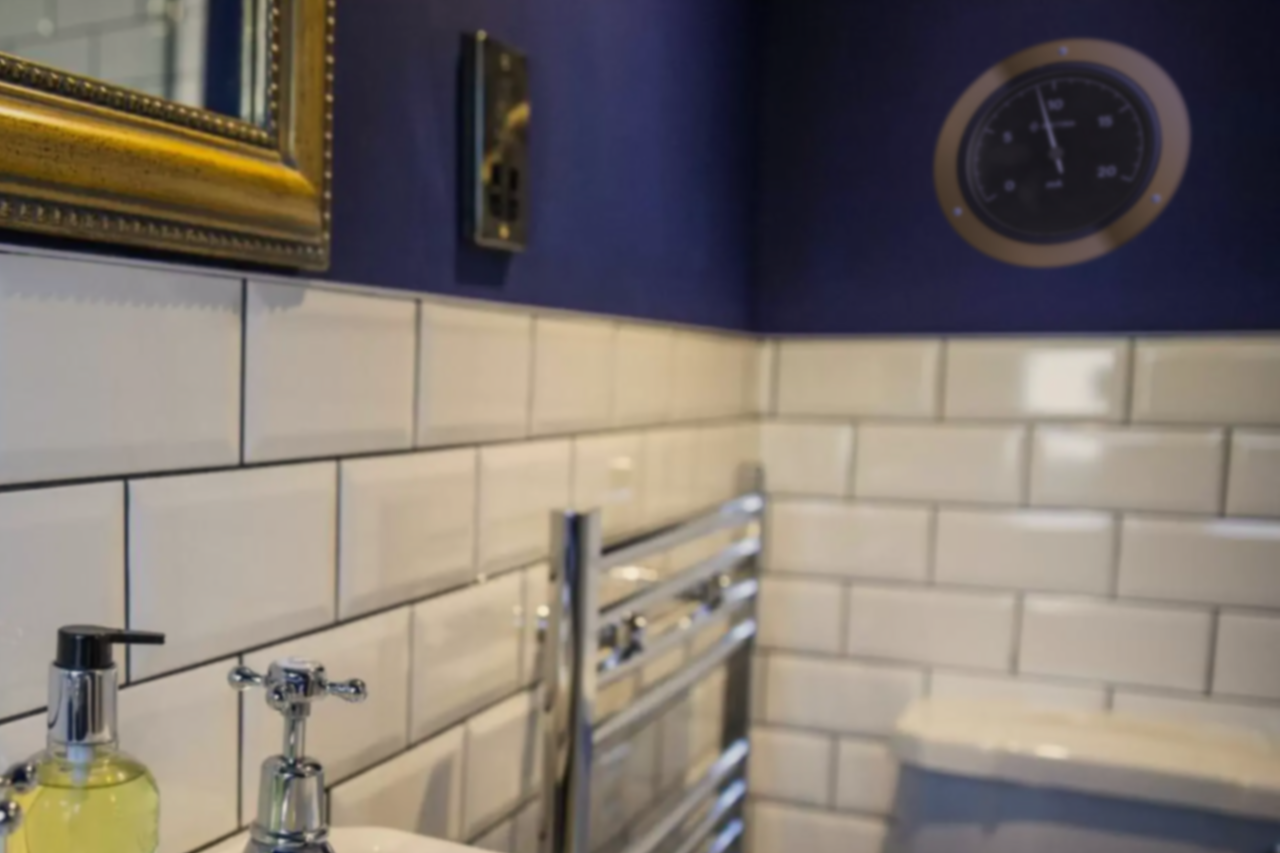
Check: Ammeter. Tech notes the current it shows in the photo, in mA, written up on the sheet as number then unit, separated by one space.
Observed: 9 mA
